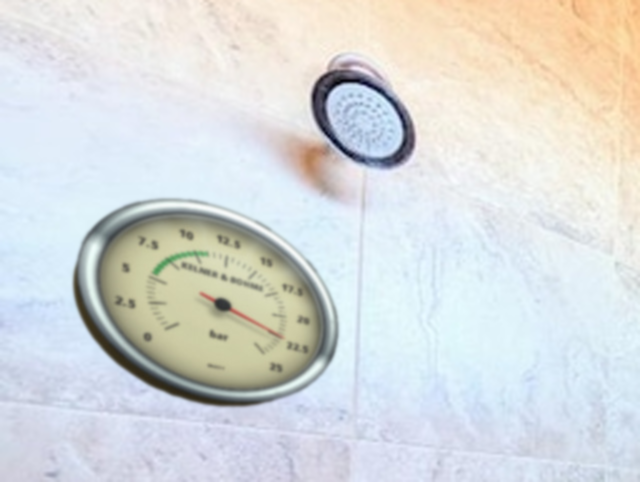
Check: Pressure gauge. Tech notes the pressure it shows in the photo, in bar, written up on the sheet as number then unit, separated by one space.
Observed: 22.5 bar
